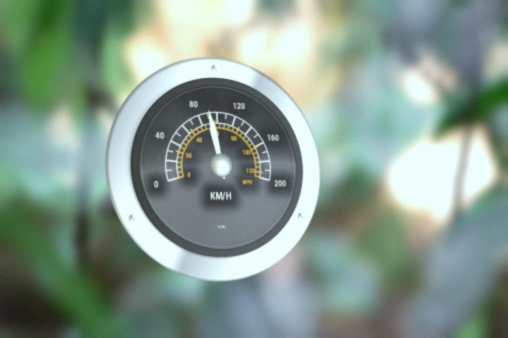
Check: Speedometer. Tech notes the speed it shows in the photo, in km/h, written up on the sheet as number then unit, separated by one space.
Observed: 90 km/h
